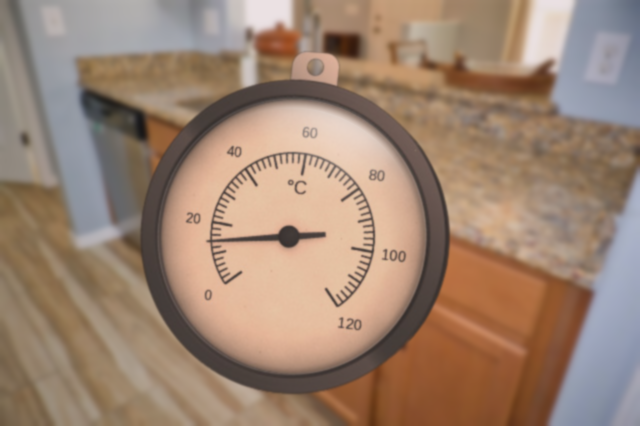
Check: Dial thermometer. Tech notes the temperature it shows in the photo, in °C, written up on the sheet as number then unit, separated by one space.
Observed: 14 °C
